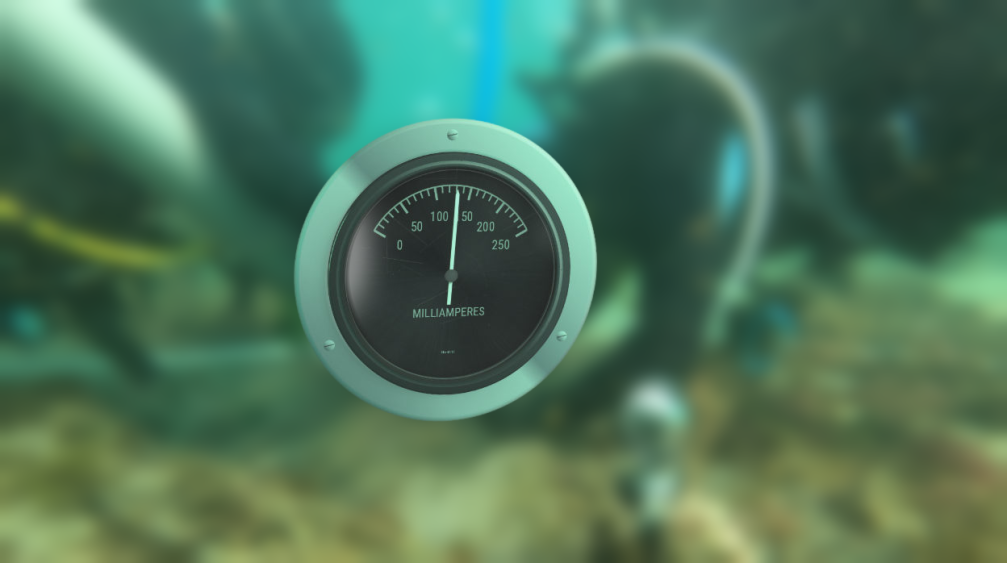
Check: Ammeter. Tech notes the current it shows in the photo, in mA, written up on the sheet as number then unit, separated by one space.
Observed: 130 mA
